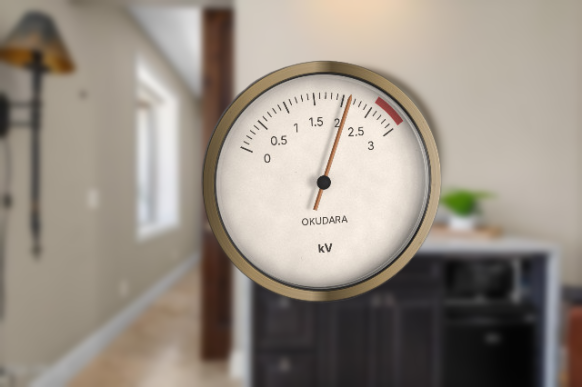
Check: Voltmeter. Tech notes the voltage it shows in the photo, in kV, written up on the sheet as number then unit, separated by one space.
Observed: 2.1 kV
